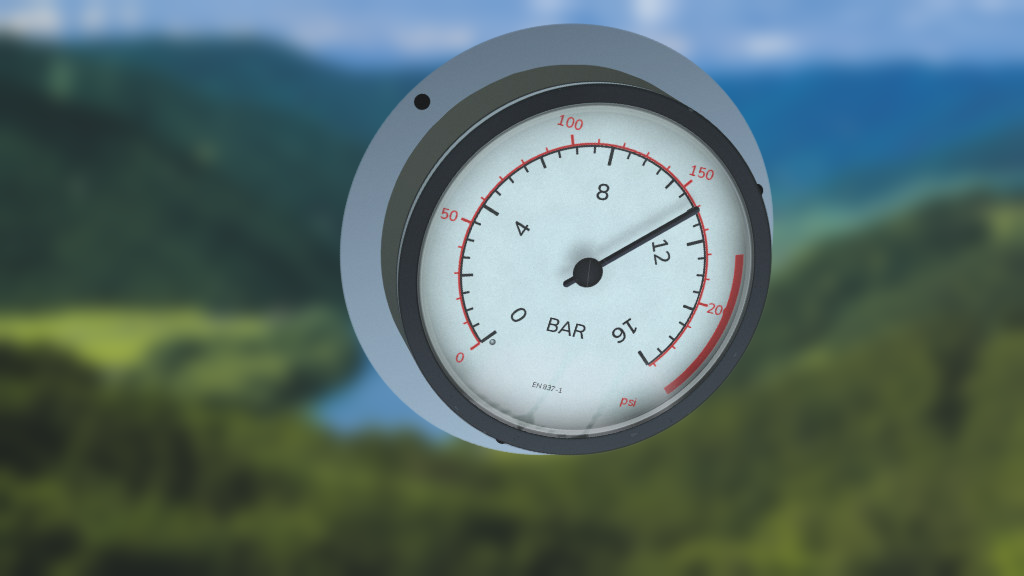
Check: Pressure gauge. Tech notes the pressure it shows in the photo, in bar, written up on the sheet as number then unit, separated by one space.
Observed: 11 bar
